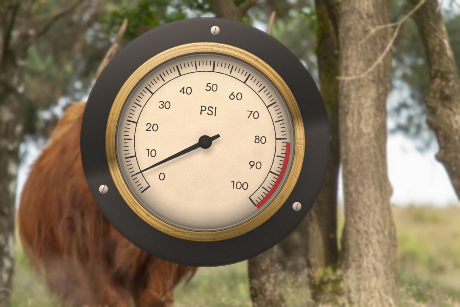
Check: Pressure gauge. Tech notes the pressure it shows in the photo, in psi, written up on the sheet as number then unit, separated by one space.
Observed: 5 psi
